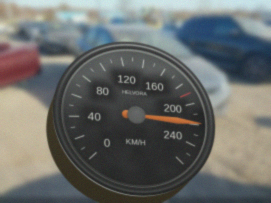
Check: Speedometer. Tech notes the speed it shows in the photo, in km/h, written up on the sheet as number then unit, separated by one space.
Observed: 220 km/h
